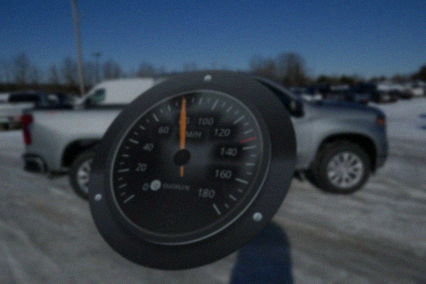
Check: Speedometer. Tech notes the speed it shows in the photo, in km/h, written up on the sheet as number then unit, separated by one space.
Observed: 80 km/h
